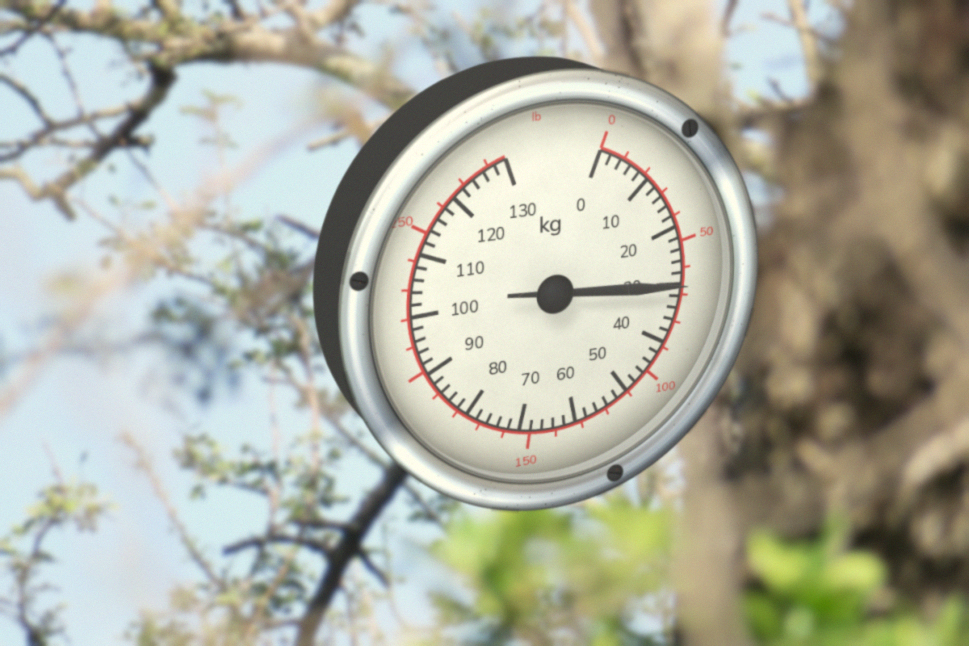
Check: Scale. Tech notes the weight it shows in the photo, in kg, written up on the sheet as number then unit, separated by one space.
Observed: 30 kg
